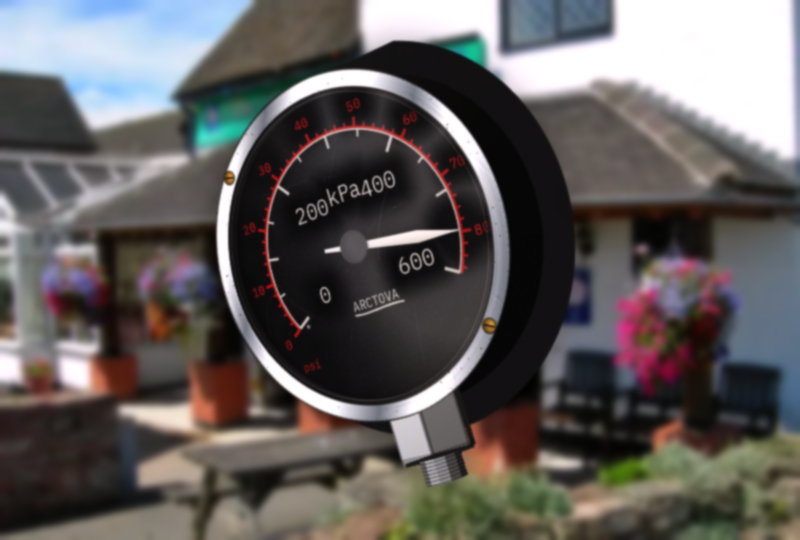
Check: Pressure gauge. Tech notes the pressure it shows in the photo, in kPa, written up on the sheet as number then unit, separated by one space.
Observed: 550 kPa
